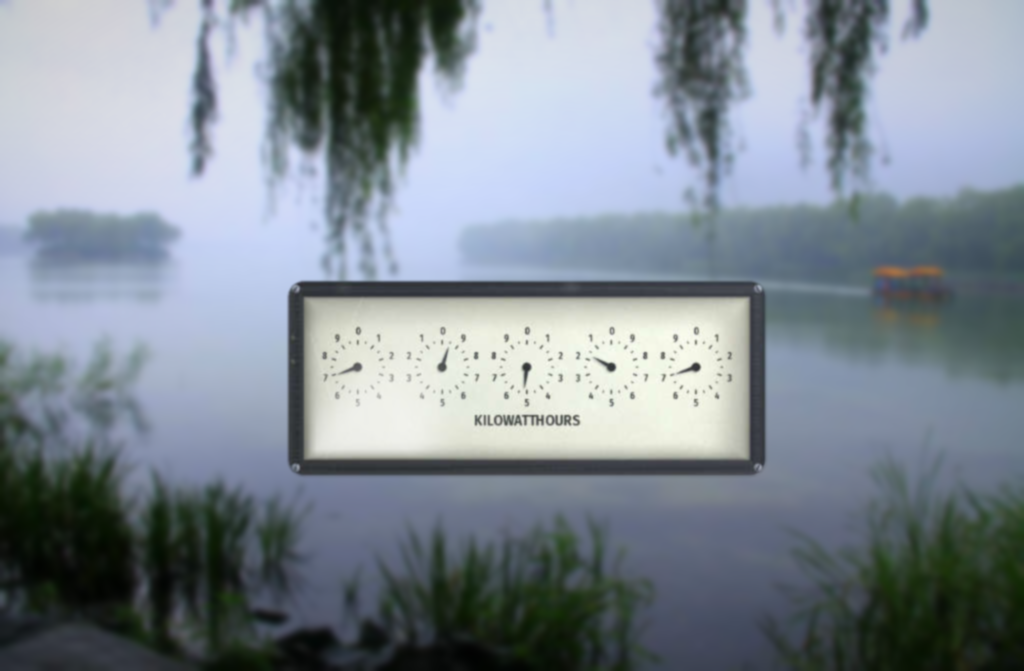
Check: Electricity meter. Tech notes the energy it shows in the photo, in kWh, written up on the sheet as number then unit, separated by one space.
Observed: 69517 kWh
